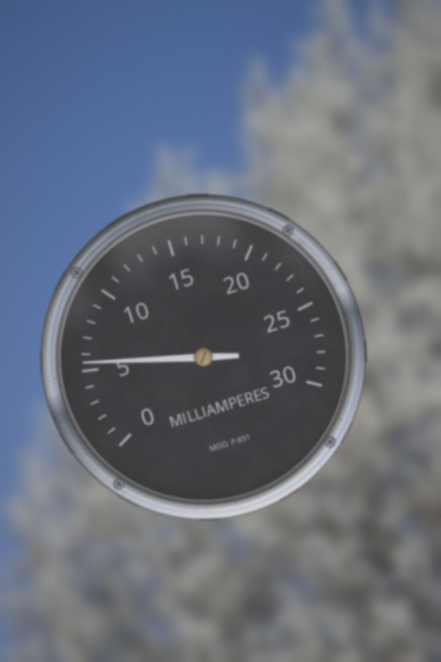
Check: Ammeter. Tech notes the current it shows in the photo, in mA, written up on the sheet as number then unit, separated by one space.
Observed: 5.5 mA
